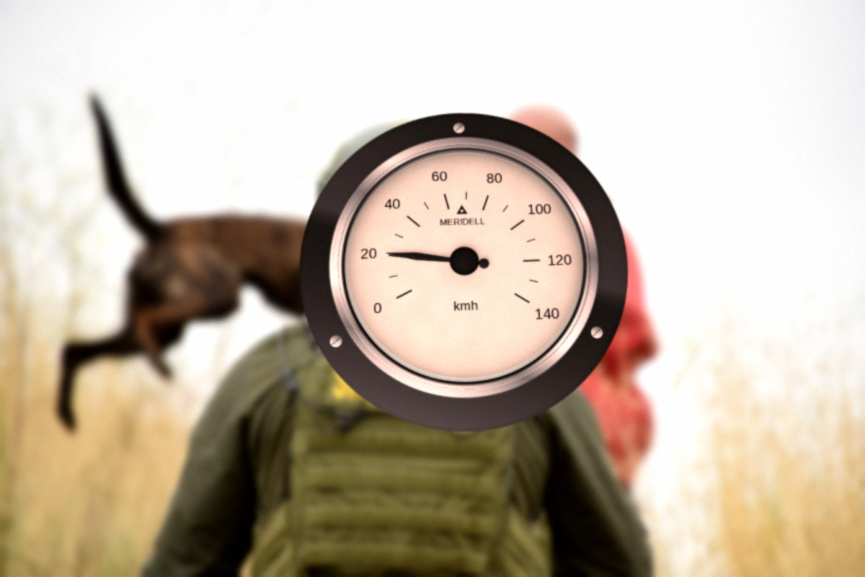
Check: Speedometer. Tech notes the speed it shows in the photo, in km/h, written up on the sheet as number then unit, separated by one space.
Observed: 20 km/h
